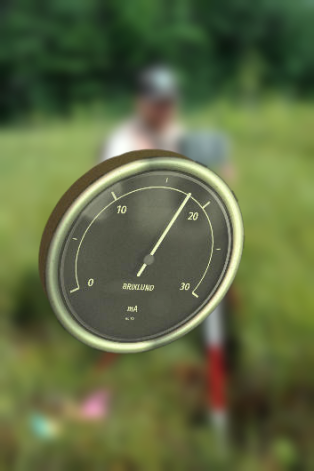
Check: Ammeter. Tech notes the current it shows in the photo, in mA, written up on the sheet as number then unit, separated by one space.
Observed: 17.5 mA
